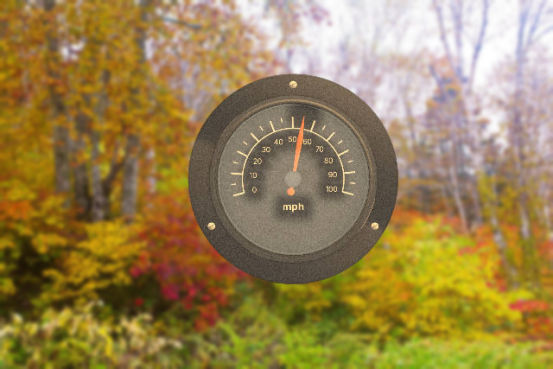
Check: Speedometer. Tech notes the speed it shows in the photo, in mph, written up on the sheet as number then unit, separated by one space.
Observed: 55 mph
